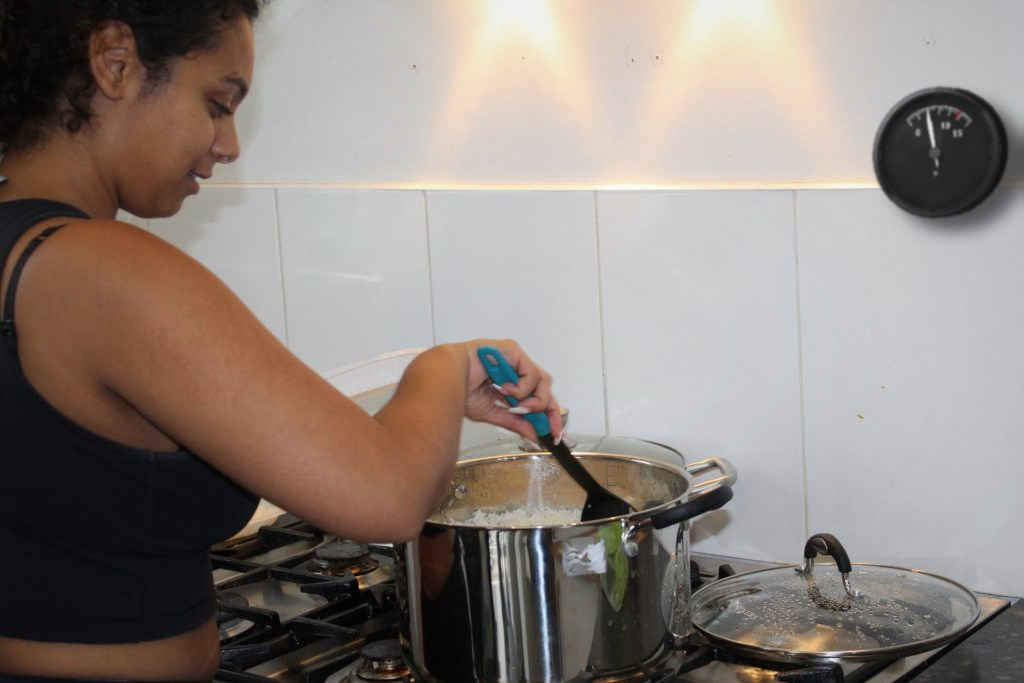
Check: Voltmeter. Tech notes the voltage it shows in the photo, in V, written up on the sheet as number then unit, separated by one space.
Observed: 5 V
